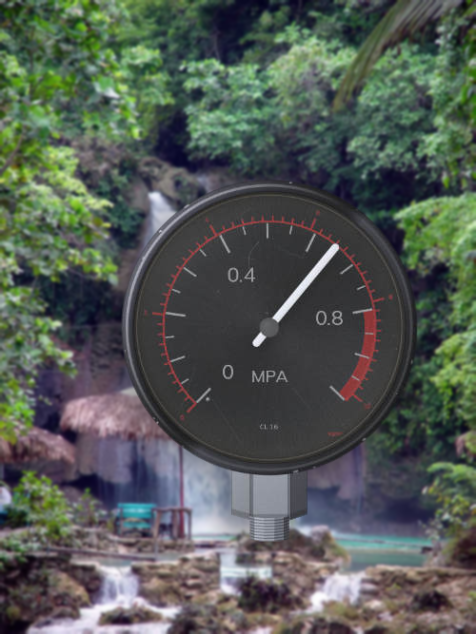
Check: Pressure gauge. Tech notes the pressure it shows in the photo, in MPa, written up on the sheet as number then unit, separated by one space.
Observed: 0.65 MPa
